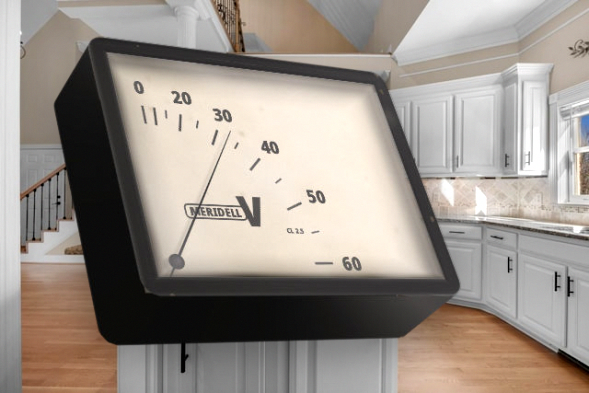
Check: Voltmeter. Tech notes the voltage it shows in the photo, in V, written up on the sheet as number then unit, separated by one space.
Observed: 32.5 V
